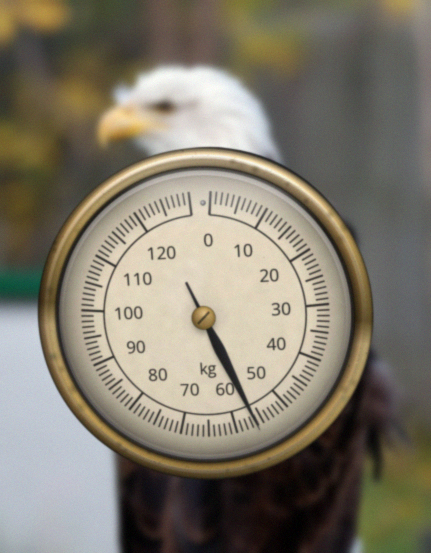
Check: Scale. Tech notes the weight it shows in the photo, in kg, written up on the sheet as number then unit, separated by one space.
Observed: 56 kg
